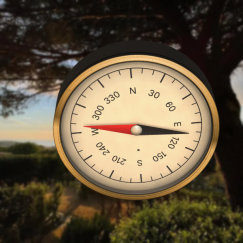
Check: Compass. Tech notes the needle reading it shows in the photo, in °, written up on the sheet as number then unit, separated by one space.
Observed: 280 °
